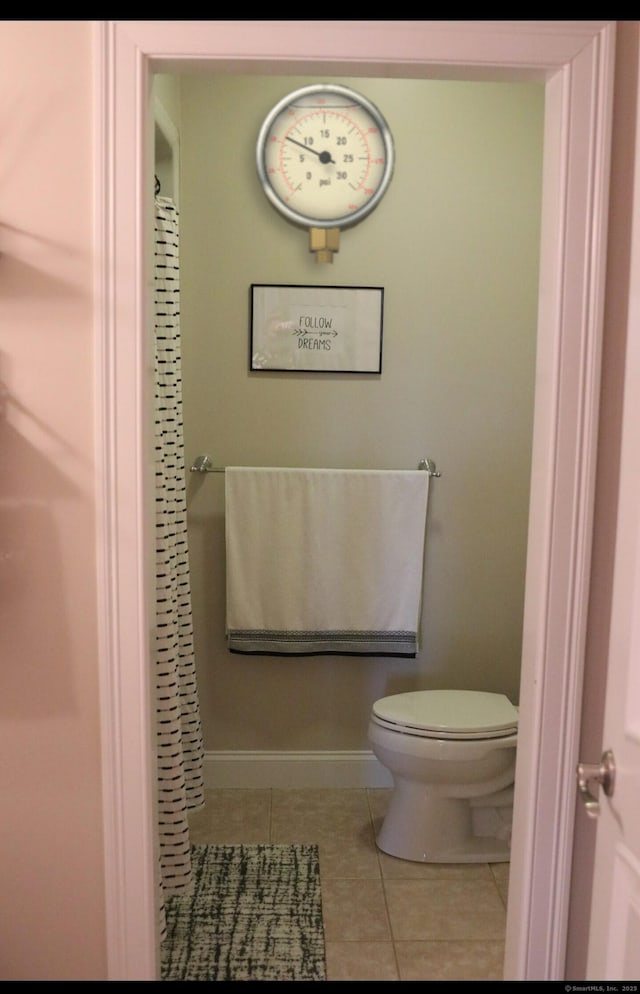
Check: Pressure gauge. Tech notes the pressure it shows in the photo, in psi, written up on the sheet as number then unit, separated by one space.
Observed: 8 psi
